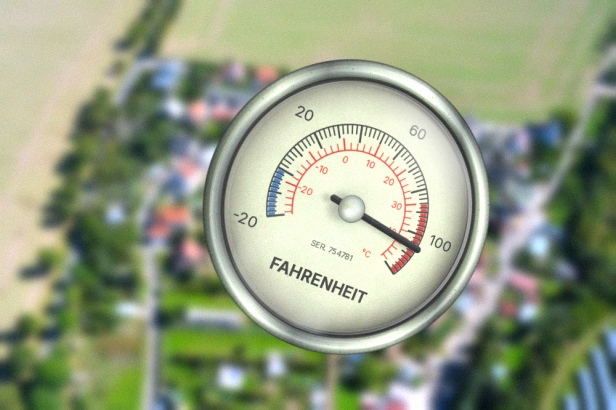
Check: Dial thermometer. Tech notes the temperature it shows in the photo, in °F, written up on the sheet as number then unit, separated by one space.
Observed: 106 °F
